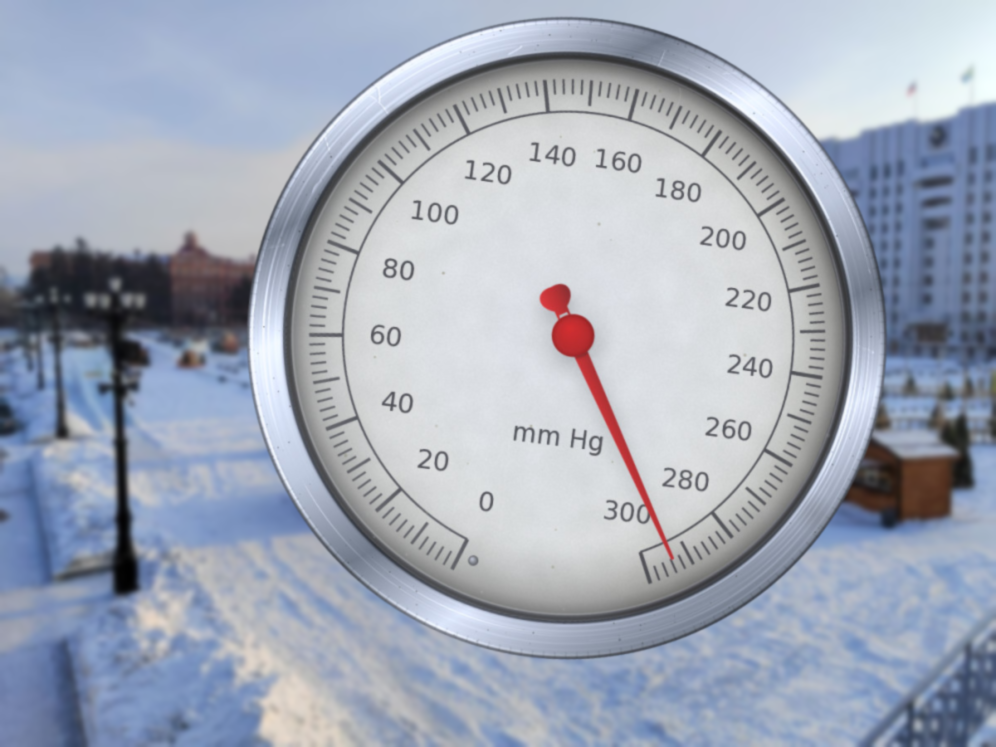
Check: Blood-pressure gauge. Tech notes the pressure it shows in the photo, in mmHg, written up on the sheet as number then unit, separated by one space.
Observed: 294 mmHg
